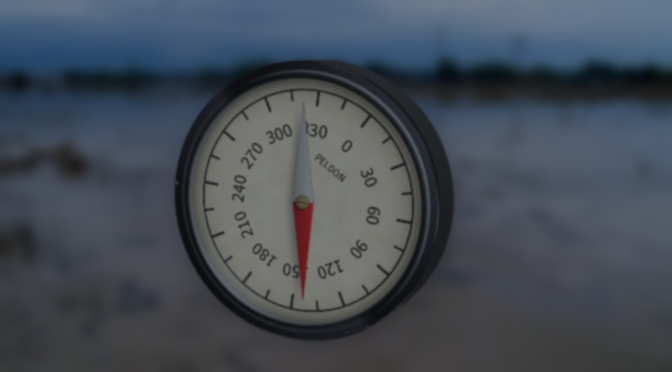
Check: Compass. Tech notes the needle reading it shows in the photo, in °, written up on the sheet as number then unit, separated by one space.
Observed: 142.5 °
